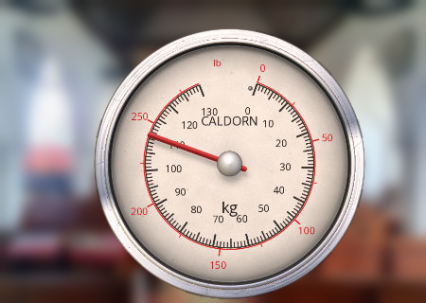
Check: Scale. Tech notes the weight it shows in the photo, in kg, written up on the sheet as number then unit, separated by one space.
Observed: 110 kg
